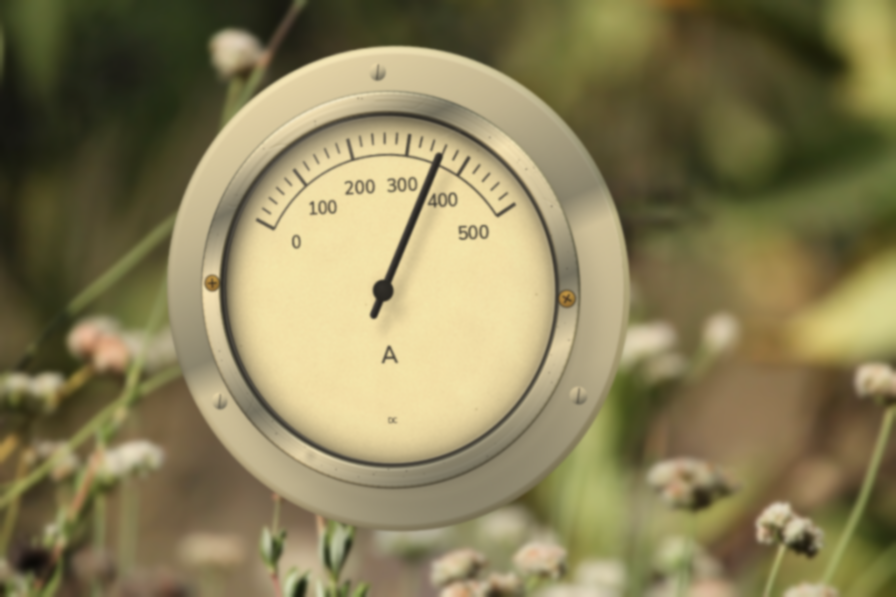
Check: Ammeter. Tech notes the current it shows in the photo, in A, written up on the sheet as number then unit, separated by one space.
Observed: 360 A
